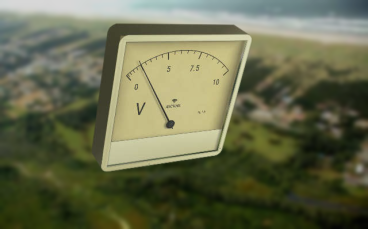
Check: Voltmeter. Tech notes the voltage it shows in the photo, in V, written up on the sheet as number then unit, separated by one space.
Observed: 2.5 V
